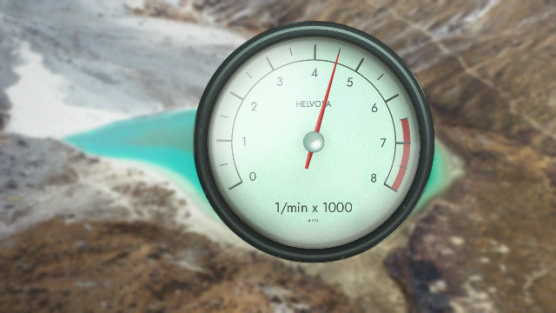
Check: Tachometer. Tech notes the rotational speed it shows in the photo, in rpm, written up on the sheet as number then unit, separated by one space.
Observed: 4500 rpm
